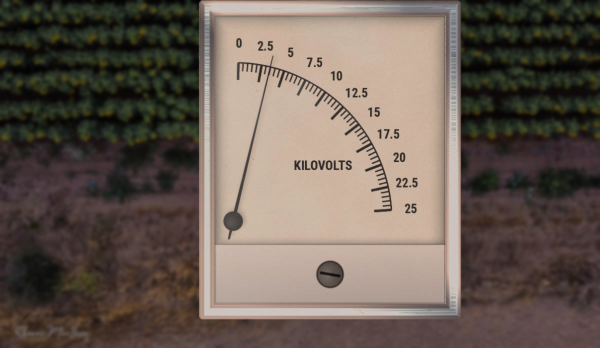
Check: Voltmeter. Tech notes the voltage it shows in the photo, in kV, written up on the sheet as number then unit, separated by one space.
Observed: 3.5 kV
